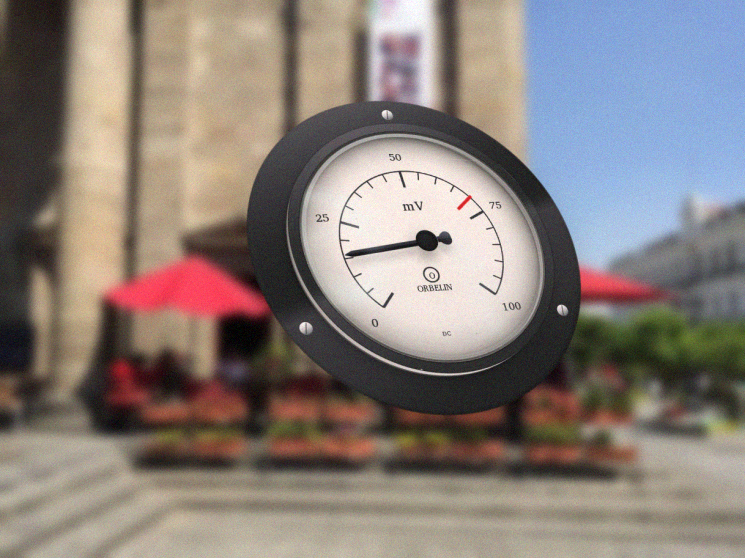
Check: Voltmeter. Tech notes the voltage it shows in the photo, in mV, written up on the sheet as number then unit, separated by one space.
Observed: 15 mV
